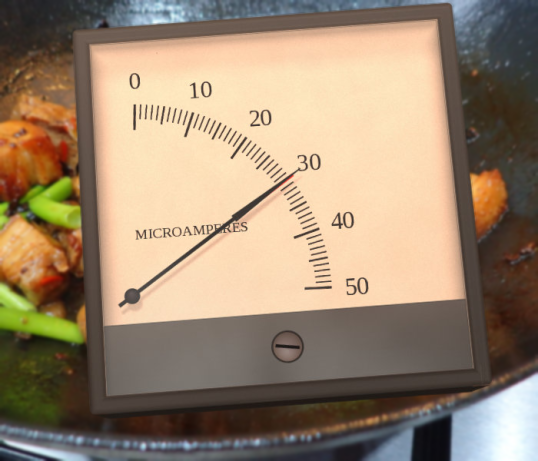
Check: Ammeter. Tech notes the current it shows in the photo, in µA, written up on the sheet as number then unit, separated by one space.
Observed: 30 µA
